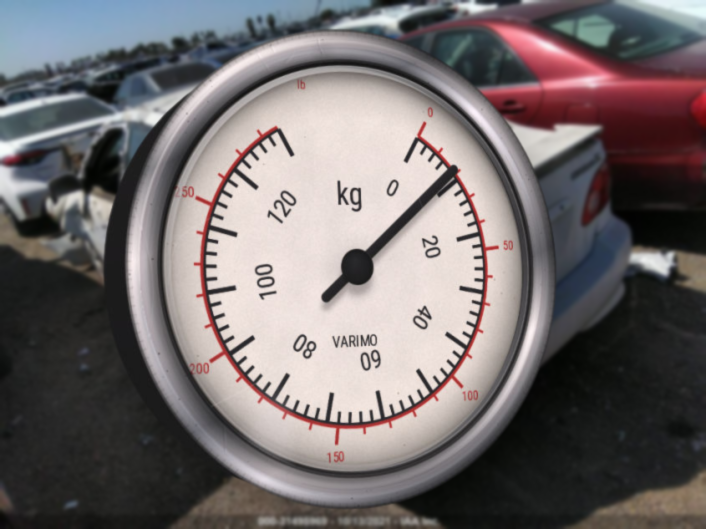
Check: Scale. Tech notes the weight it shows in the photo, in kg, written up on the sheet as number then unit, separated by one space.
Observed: 8 kg
